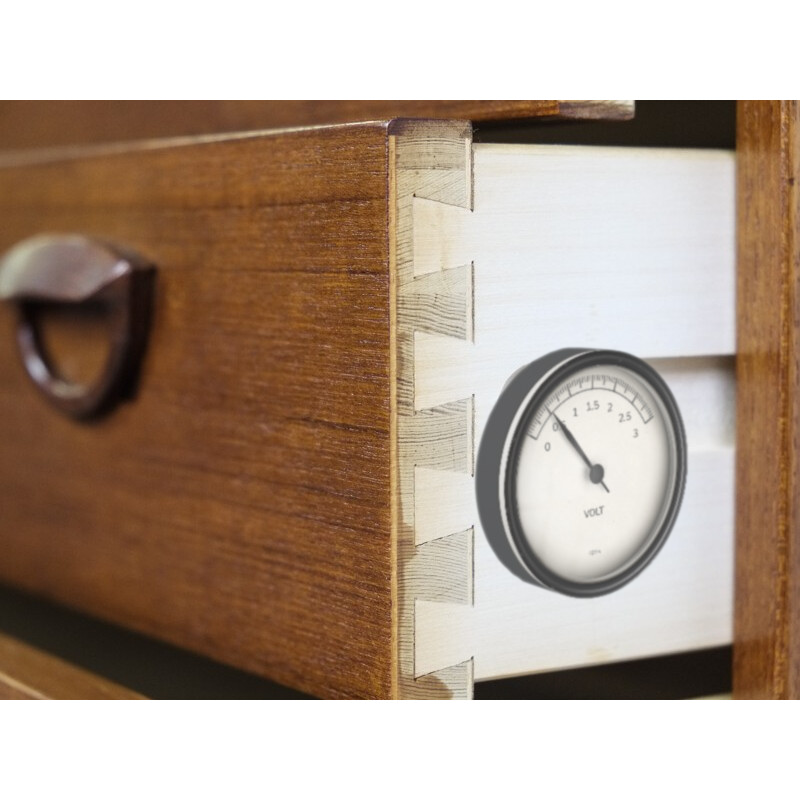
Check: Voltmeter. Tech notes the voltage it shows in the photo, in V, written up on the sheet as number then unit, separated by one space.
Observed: 0.5 V
